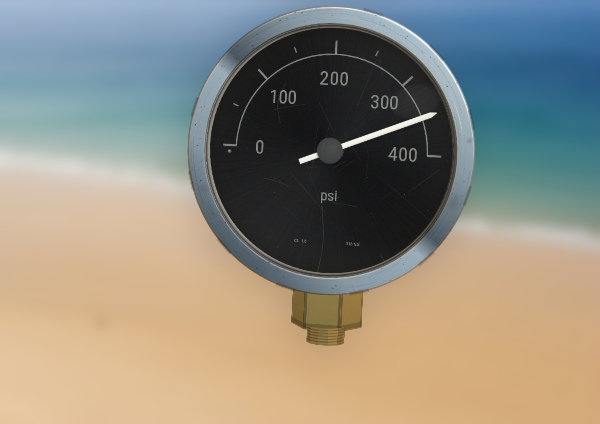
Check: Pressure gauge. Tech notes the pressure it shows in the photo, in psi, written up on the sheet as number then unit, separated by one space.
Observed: 350 psi
